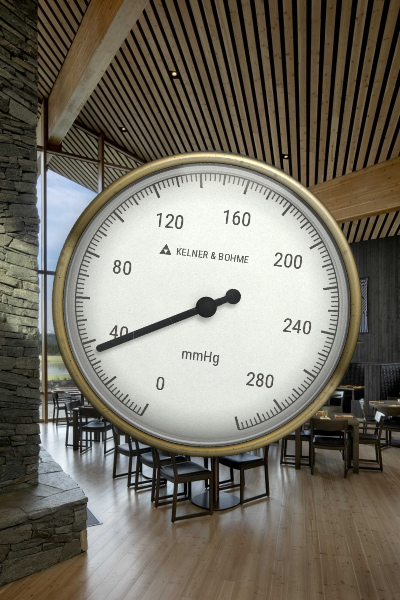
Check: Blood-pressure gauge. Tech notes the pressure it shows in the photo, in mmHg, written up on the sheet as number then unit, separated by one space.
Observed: 36 mmHg
